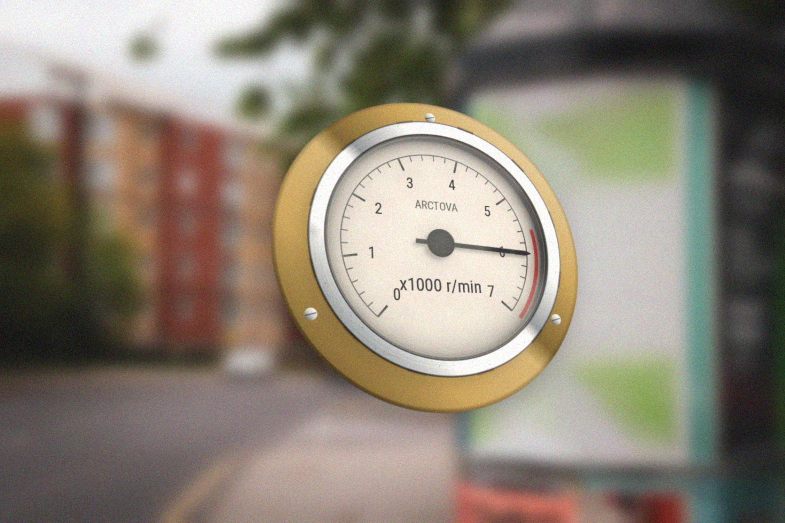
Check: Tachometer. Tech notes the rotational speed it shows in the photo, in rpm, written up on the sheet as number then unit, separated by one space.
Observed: 6000 rpm
